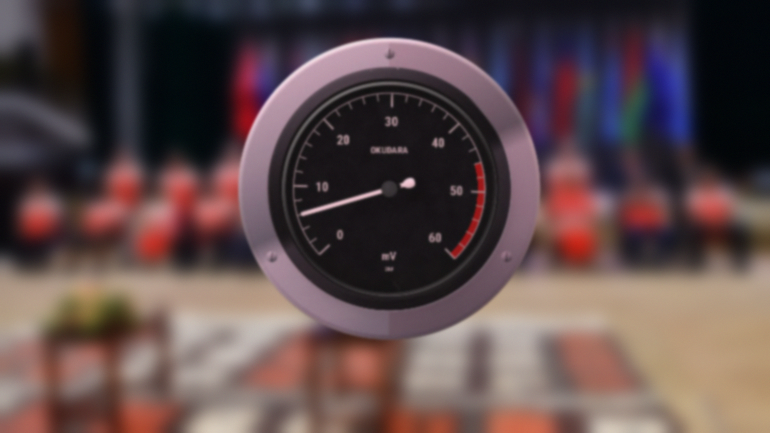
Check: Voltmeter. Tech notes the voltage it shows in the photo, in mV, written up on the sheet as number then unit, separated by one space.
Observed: 6 mV
